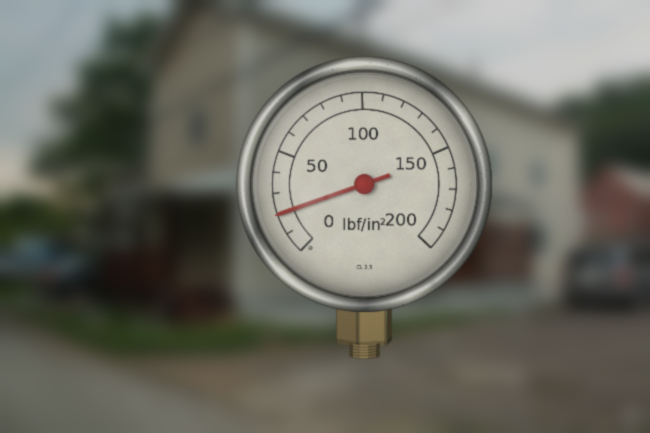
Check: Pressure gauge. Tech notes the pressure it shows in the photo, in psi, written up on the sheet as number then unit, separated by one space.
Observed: 20 psi
